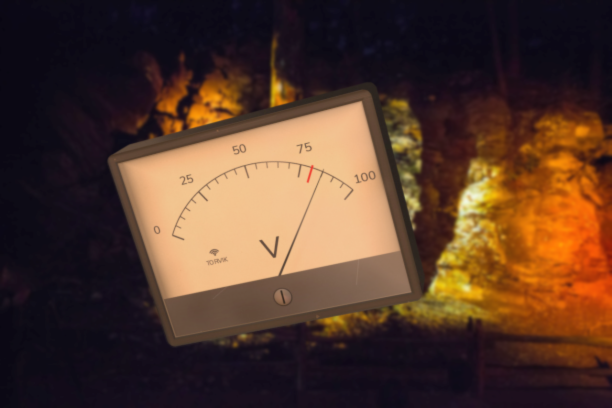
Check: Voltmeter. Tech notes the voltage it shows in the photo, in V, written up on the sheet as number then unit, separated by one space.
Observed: 85 V
